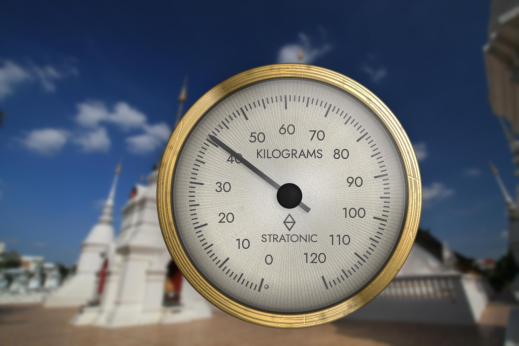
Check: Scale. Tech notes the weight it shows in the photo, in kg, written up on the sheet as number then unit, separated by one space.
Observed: 41 kg
